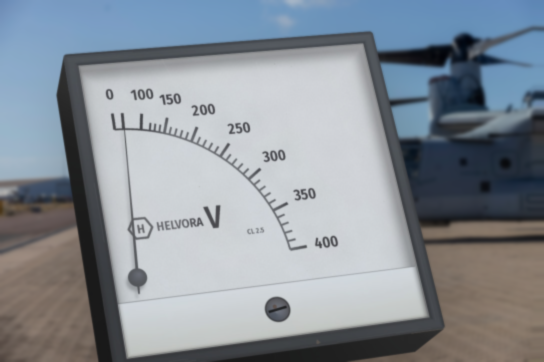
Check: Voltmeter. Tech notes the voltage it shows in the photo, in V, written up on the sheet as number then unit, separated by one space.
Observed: 50 V
